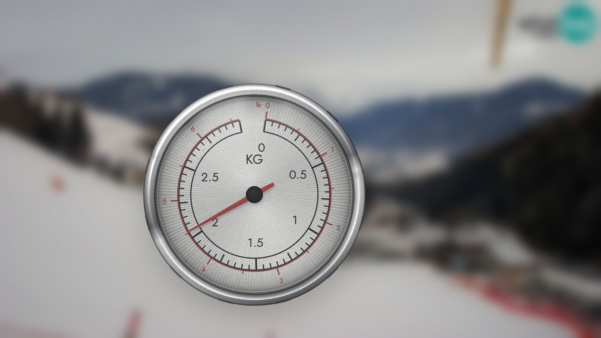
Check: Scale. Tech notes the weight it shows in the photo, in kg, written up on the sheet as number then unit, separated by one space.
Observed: 2.05 kg
